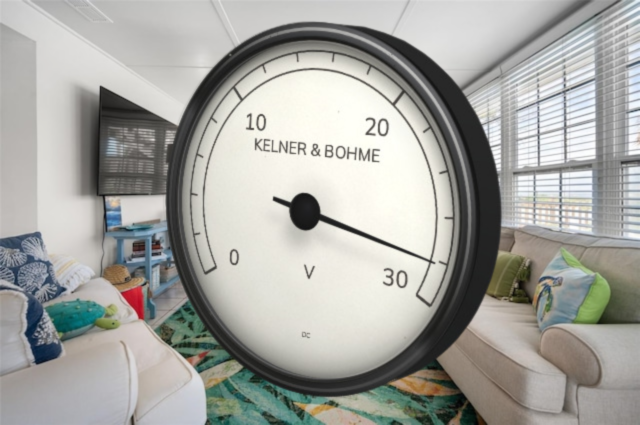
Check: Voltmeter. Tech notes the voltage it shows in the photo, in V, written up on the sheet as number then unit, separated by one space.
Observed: 28 V
